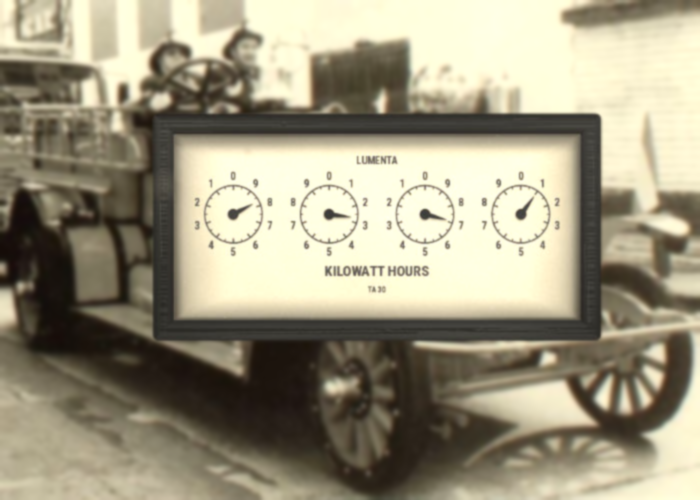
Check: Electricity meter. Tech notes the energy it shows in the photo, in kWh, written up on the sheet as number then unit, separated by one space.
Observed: 8271 kWh
